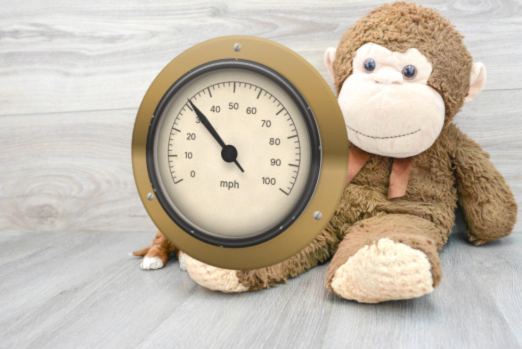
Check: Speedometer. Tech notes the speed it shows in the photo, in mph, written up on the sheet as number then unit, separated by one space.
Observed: 32 mph
